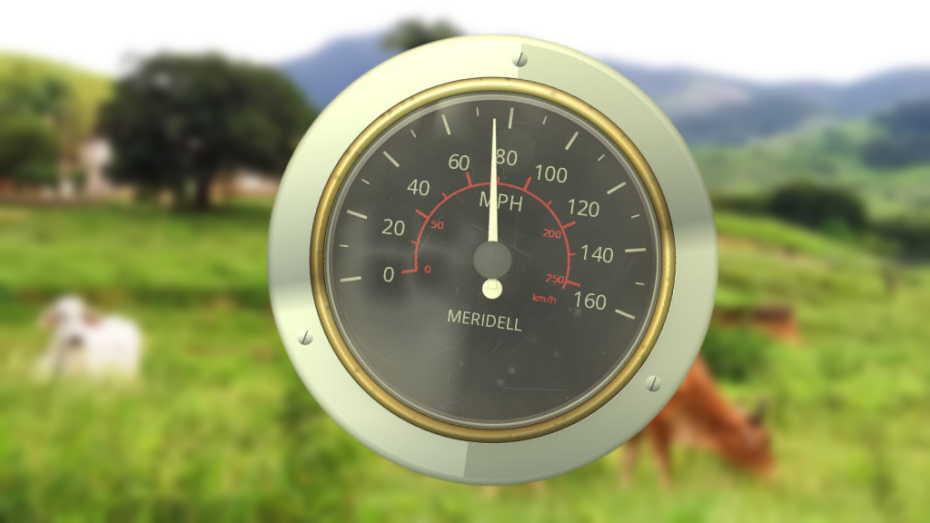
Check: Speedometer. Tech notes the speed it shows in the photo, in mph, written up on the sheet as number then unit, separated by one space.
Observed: 75 mph
